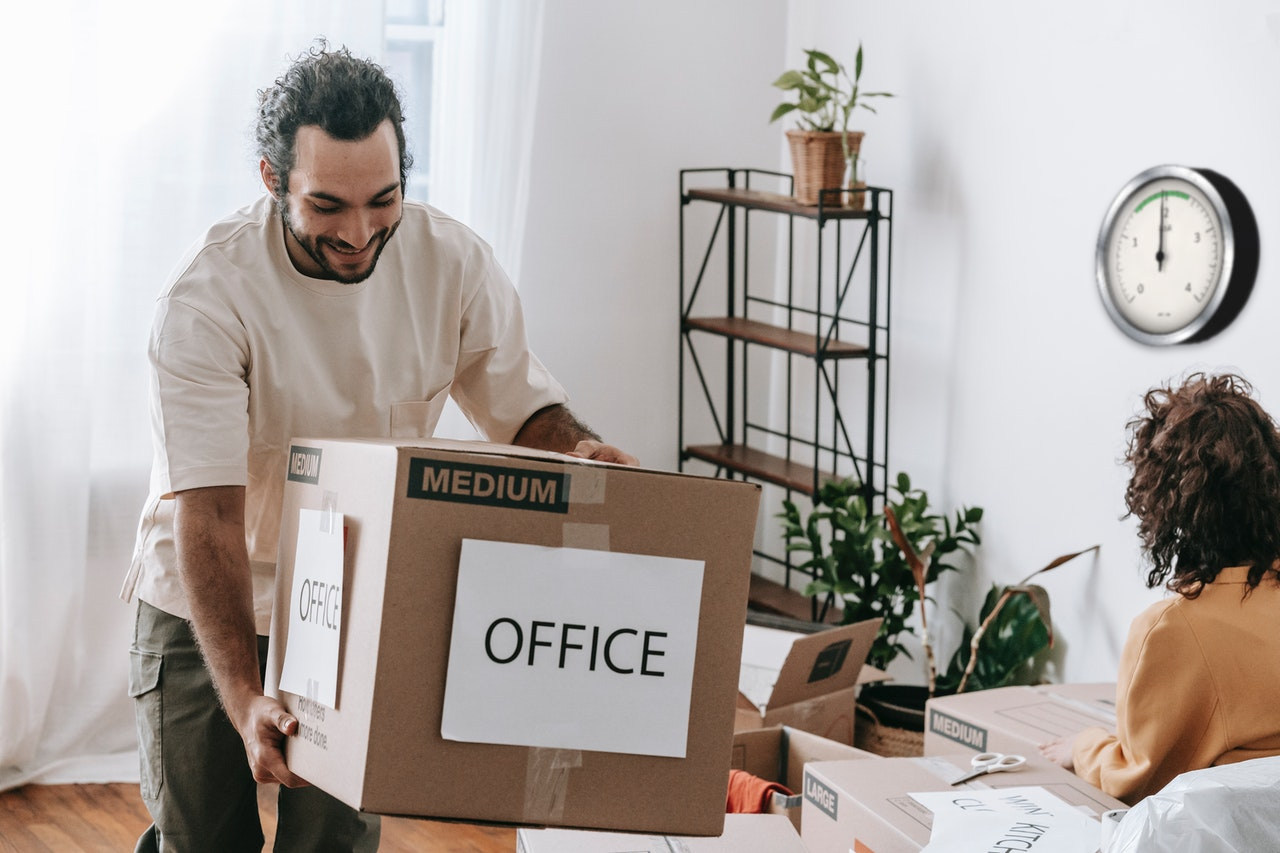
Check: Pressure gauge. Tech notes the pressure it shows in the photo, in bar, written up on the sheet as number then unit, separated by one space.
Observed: 2 bar
